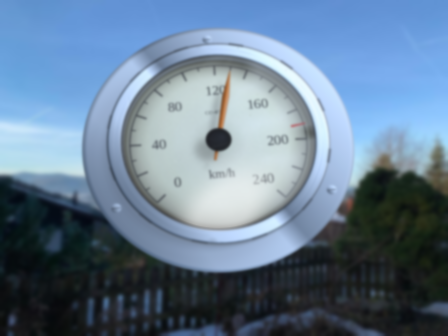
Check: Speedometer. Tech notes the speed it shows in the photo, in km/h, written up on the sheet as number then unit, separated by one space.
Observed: 130 km/h
